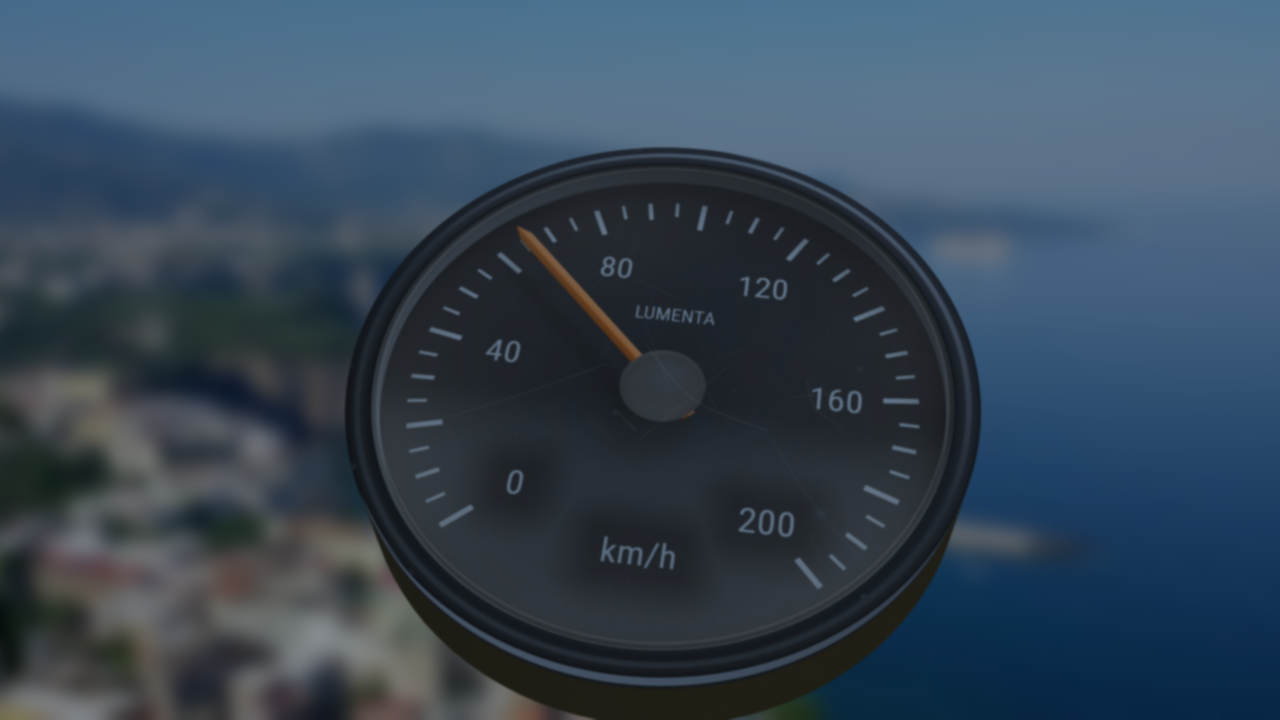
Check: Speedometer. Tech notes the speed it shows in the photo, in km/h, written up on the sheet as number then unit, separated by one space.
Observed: 65 km/h
